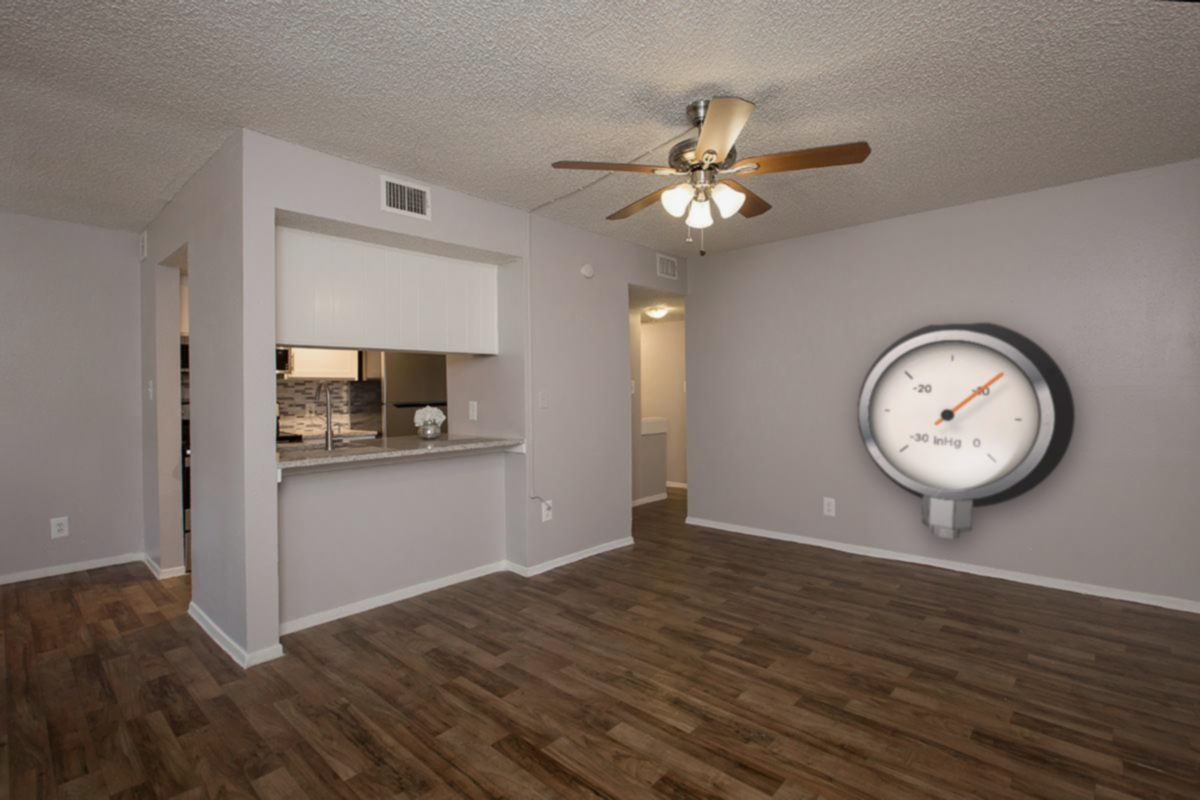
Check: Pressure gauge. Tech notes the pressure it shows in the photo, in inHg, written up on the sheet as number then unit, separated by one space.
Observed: -10 inHg
